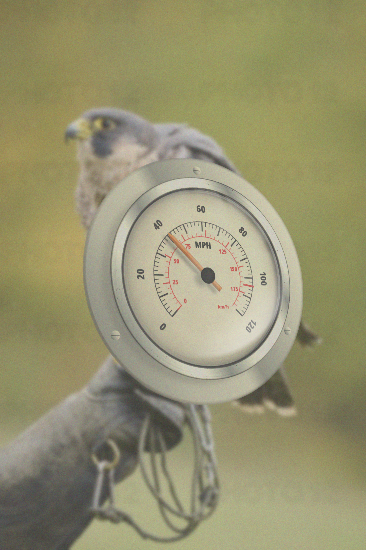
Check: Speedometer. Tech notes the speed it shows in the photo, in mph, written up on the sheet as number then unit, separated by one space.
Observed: 40 mph
